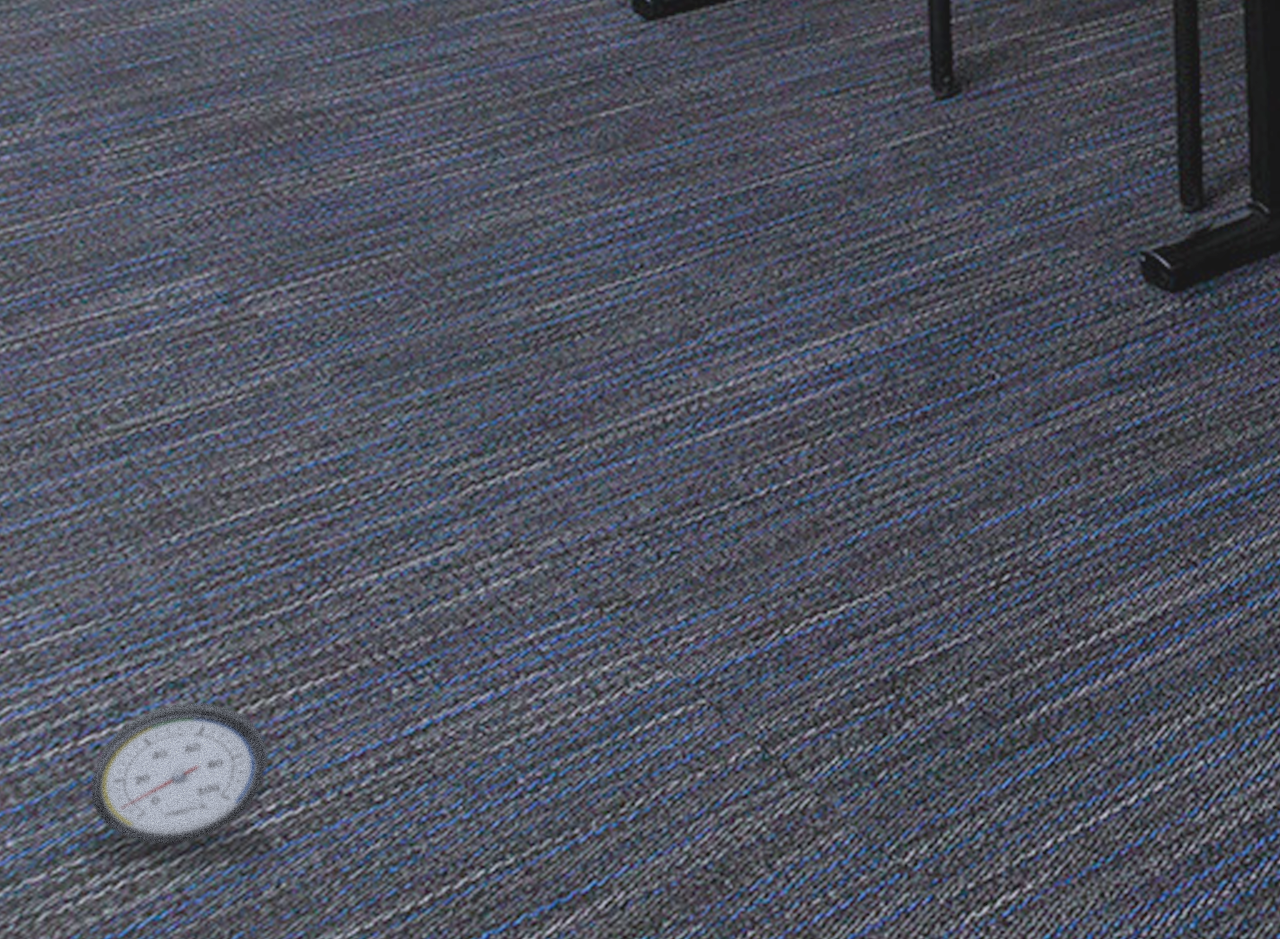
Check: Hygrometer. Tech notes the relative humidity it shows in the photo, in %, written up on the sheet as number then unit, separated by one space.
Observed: 8 %
